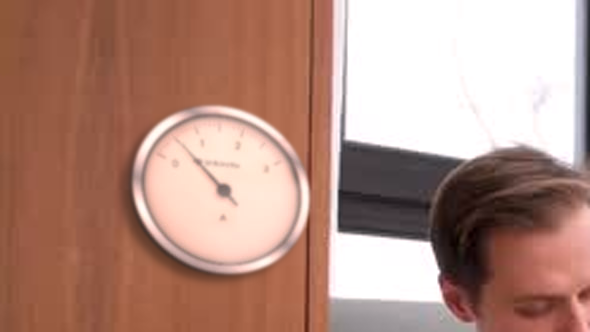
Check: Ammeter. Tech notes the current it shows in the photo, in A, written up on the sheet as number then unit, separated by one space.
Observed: 0.5 A
